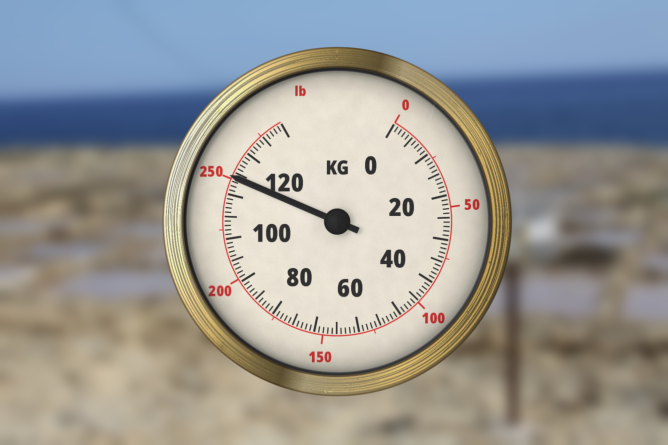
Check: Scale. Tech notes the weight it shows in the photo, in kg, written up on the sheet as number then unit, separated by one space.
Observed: 114 kg
